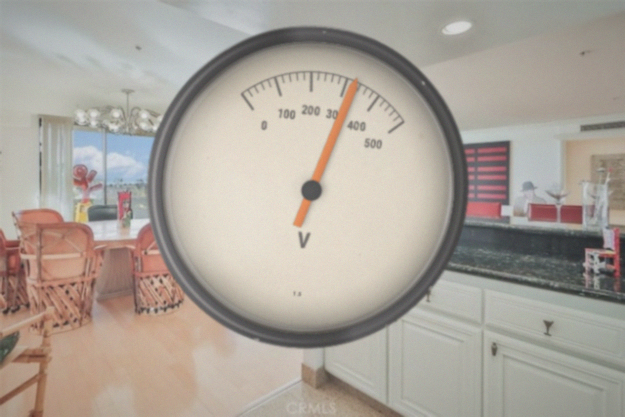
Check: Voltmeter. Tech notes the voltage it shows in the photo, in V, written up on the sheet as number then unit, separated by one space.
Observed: 320 V
